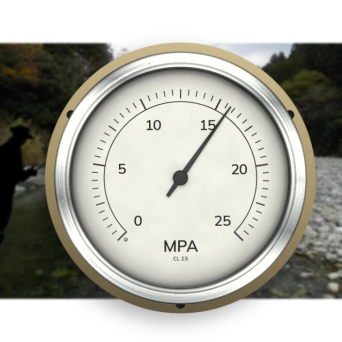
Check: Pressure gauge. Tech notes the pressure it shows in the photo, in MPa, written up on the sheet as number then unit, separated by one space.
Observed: 15.75 MPa
